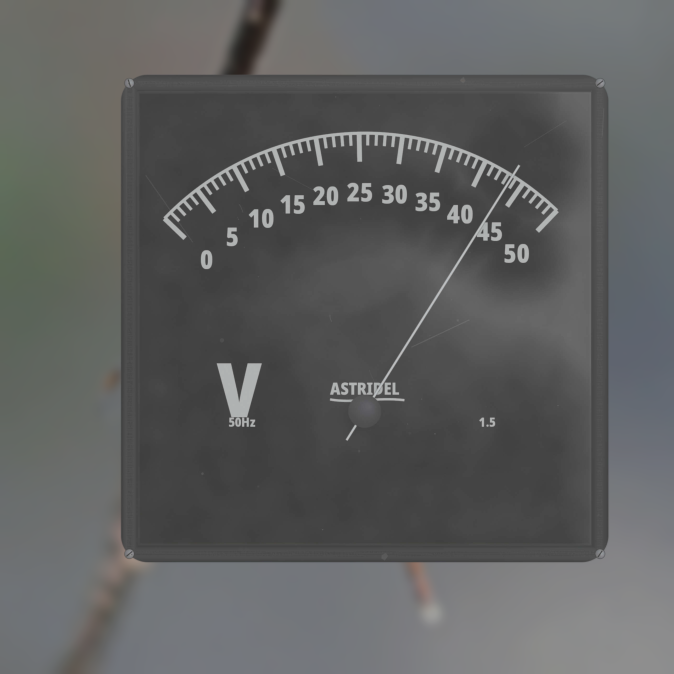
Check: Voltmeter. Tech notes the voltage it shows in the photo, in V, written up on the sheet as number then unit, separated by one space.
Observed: 43.5 V
